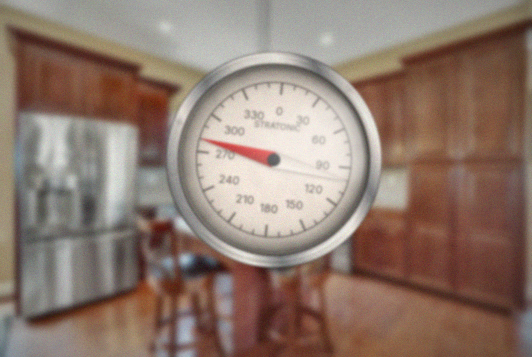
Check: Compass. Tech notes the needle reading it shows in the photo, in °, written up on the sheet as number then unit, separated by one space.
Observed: 280 °
